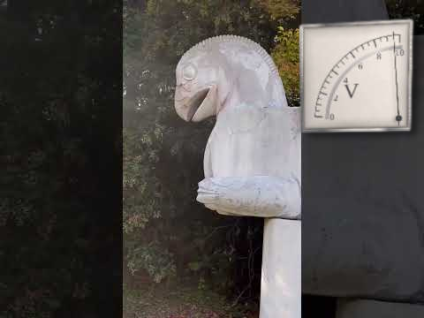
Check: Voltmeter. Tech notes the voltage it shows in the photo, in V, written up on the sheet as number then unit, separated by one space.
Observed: 9.5 V
